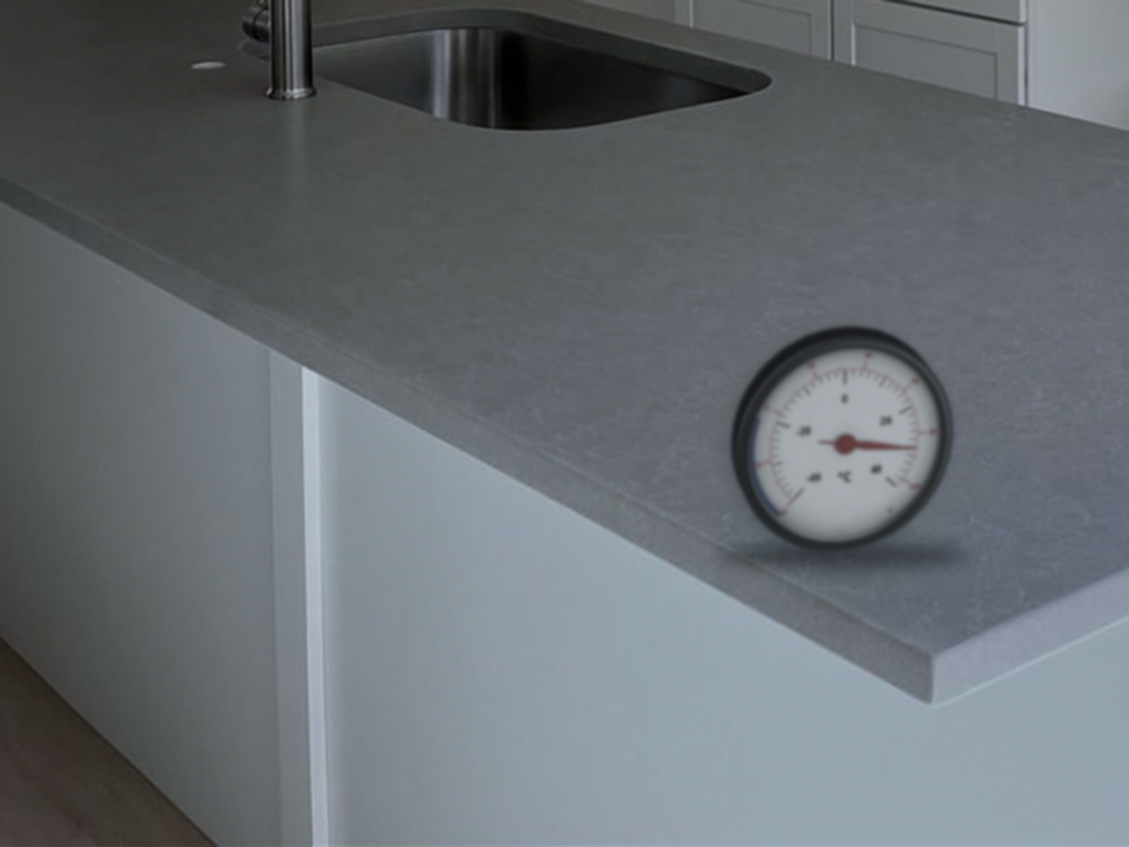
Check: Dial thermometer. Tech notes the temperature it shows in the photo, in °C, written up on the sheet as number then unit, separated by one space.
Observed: 30 °C
